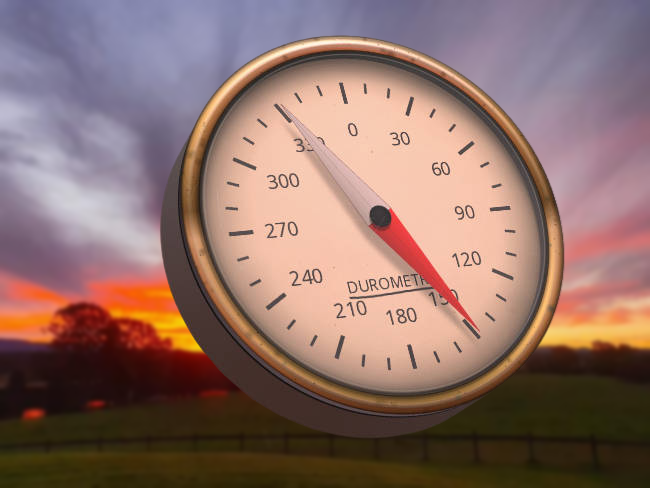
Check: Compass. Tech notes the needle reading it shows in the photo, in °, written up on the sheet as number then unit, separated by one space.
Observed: 150 °
